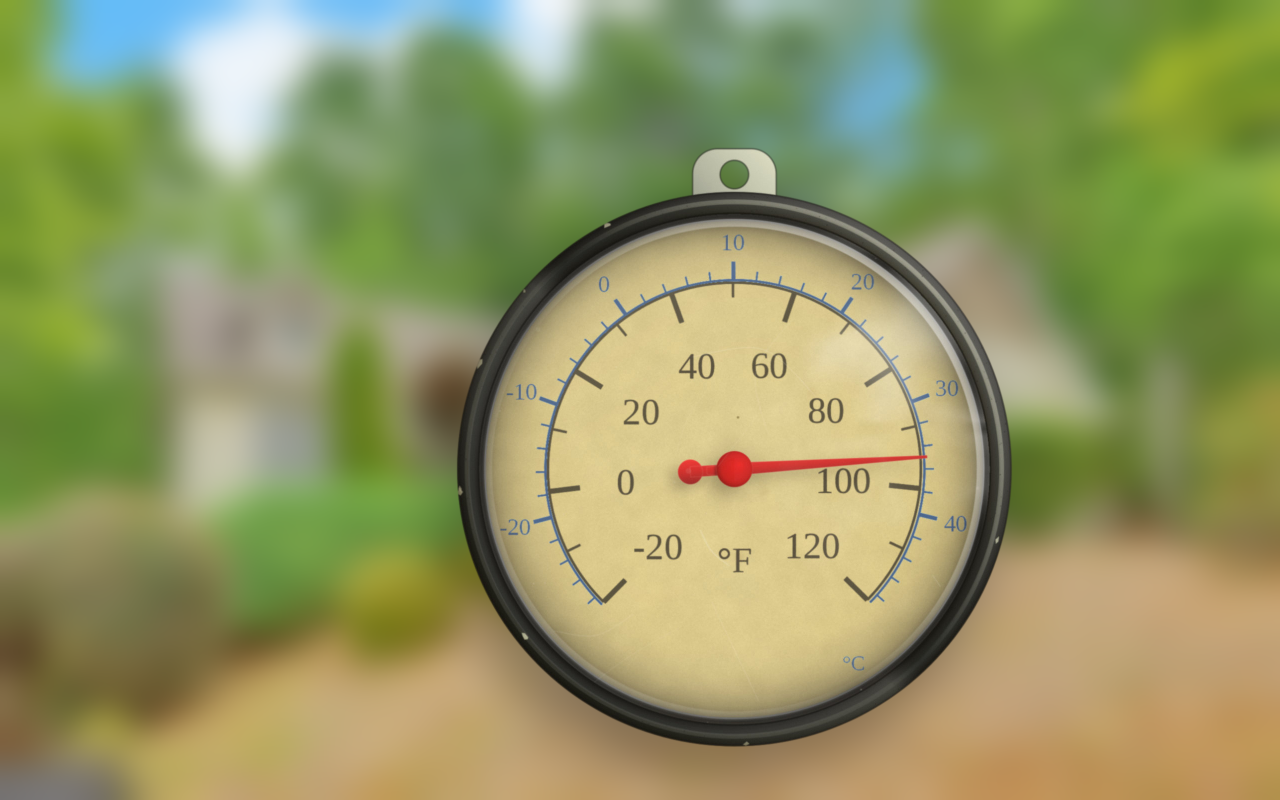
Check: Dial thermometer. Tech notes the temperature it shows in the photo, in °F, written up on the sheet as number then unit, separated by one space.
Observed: 95 °F
